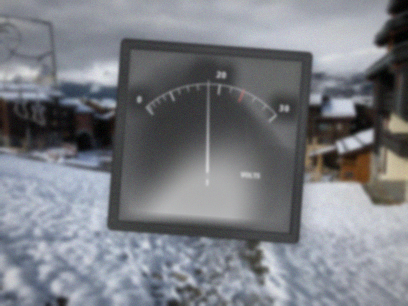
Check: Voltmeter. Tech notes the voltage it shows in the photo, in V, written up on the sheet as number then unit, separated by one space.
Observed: 18 V
